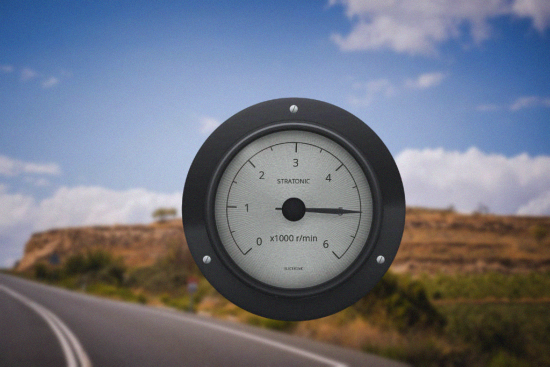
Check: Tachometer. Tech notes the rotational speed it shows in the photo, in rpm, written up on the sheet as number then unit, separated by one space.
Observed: 5000 rpm
